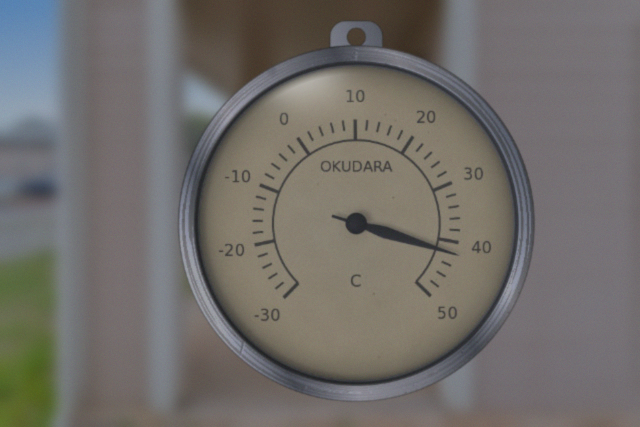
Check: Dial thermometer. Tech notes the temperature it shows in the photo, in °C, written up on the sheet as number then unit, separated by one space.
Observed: 42 °C
